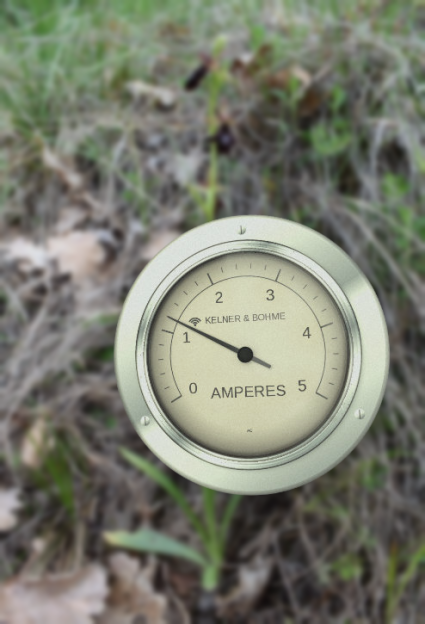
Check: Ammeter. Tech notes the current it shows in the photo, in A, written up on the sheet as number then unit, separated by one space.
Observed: 1.2 A
